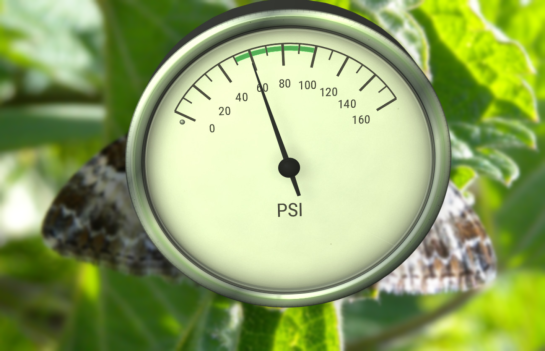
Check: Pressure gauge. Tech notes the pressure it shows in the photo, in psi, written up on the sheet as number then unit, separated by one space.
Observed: 60 psi
